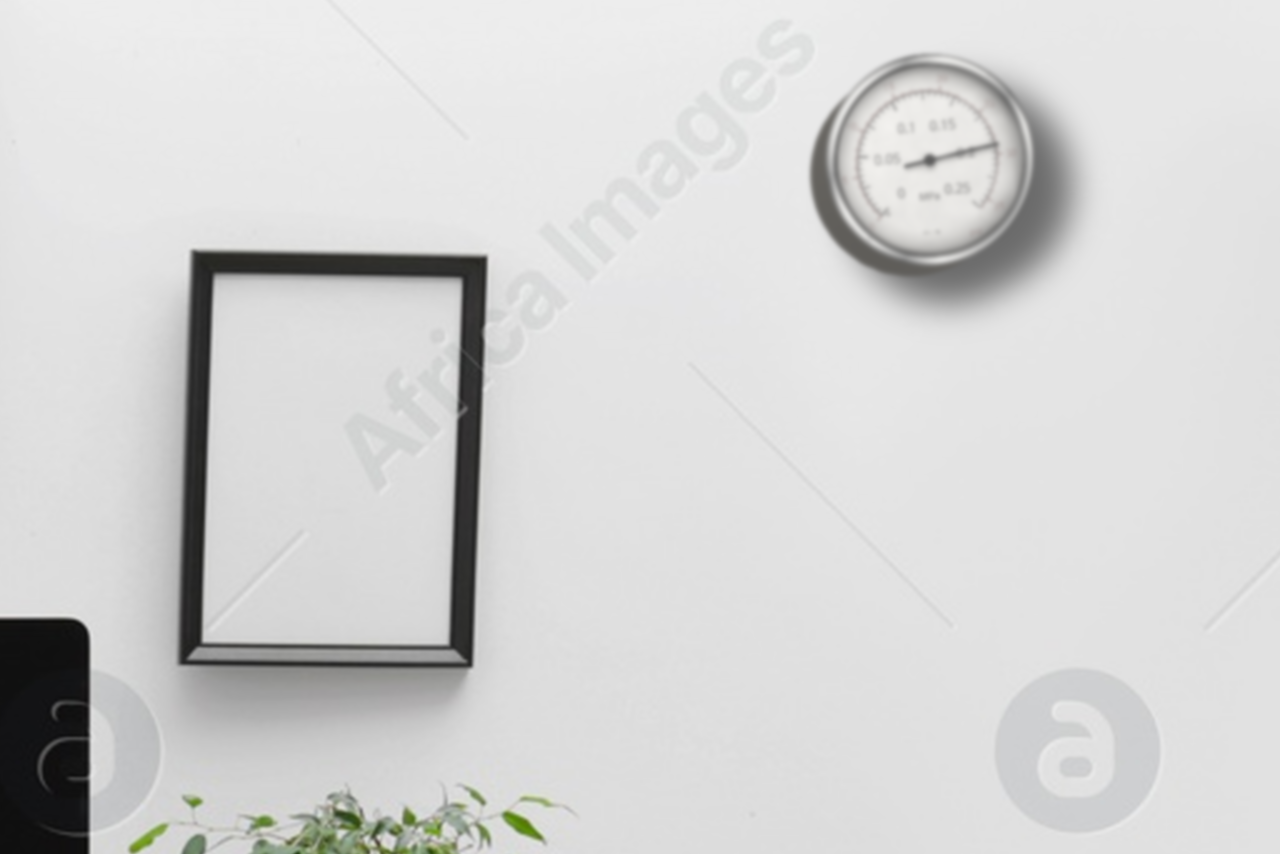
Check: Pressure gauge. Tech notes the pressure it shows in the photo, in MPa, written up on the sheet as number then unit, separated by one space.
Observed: 0.2 MPa
